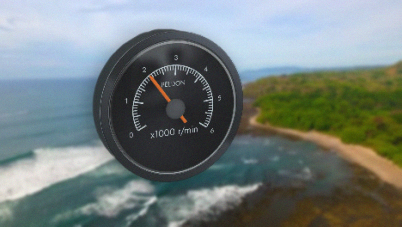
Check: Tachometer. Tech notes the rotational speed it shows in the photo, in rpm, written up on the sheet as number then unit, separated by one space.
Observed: 2000 rpm
